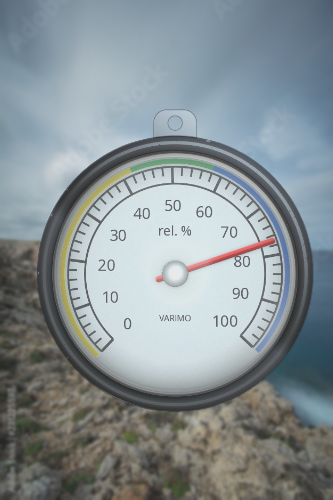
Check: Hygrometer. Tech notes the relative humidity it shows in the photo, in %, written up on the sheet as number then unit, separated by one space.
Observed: 77 %
